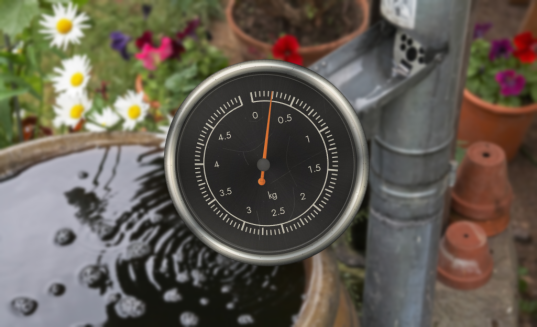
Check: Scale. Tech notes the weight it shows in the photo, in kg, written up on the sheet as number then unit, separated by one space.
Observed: 0.25 kg
